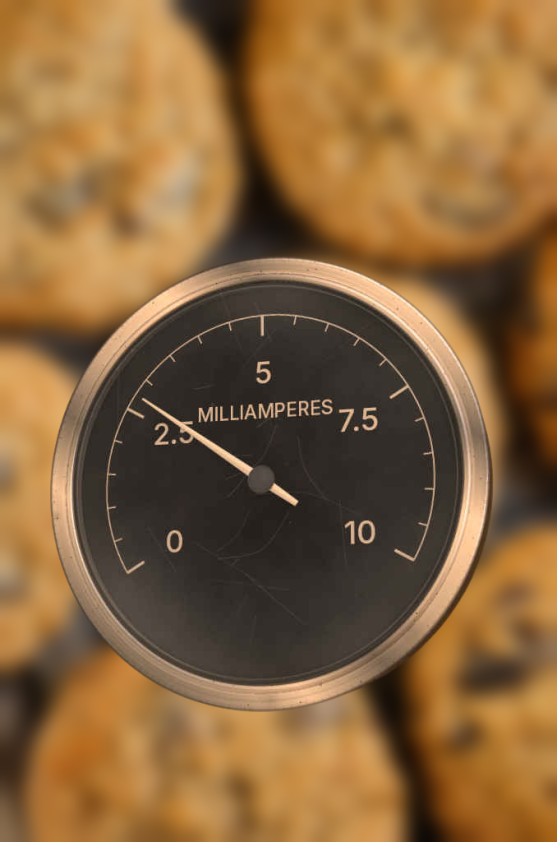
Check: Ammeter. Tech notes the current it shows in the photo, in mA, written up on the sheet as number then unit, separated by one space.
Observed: 2.75 mA
